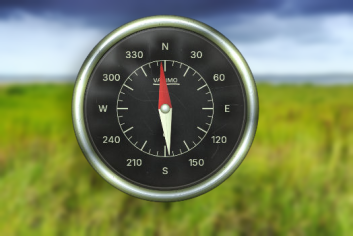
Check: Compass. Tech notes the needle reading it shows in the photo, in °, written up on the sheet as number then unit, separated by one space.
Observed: 355 °
